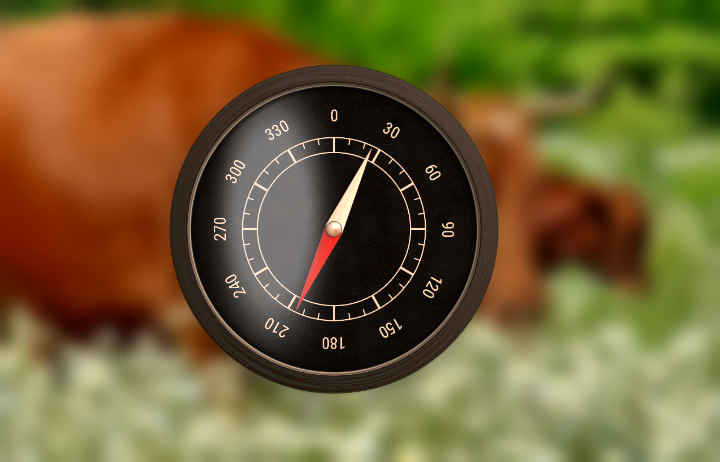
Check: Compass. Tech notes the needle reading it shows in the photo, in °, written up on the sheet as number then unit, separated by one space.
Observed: 205 °
